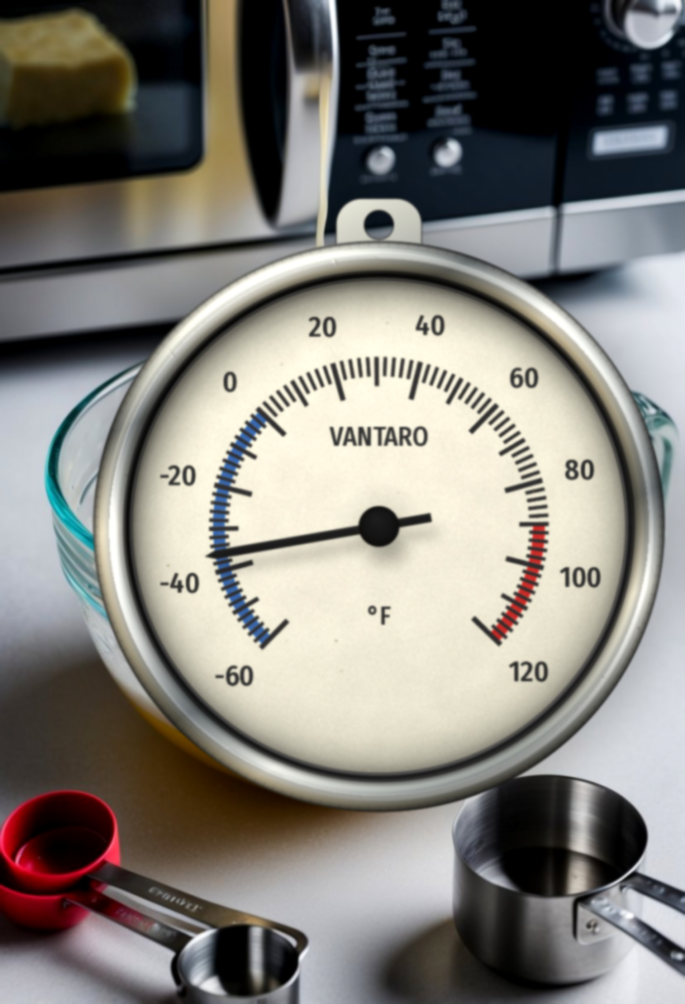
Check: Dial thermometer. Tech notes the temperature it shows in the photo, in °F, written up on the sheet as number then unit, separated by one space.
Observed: -36 °F
